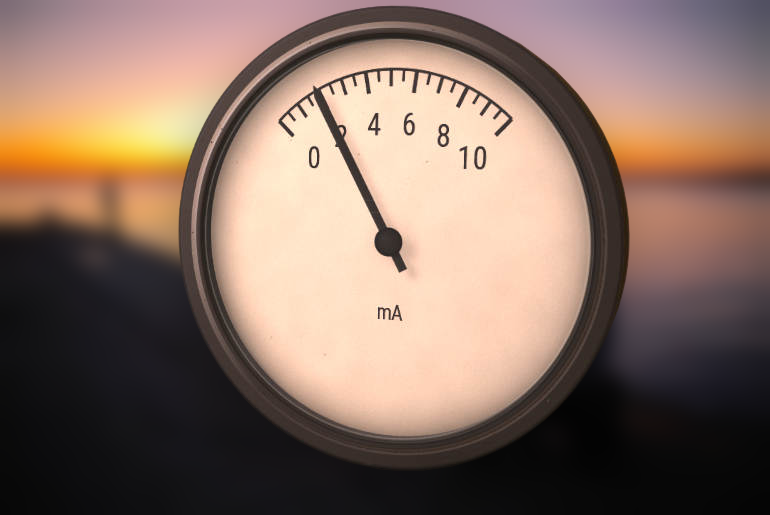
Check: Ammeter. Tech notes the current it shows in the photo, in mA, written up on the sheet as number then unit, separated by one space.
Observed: 2 mA
